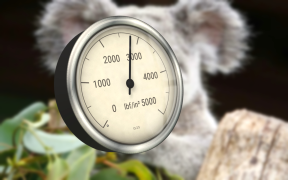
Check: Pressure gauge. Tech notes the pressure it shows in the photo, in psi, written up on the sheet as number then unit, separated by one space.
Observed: 2750 psi
